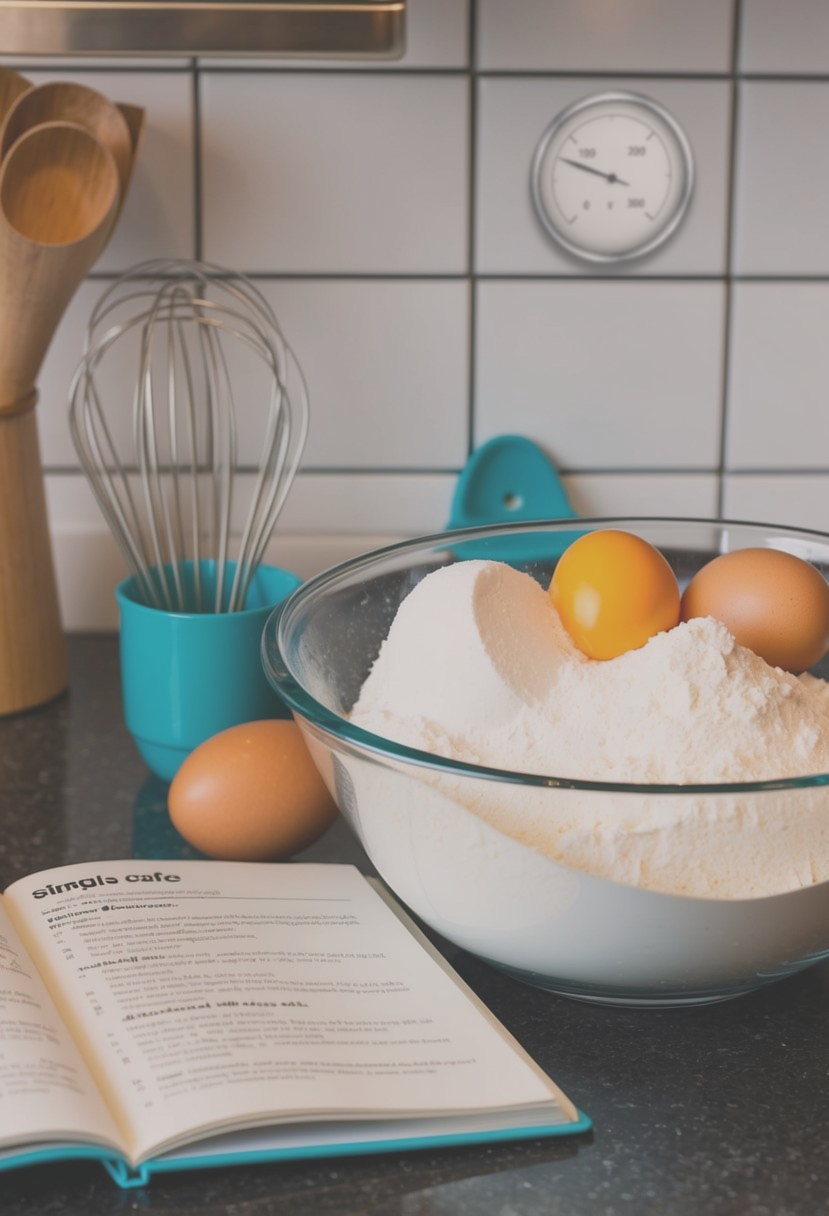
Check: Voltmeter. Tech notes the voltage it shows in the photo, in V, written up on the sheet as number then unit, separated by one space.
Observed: 75 V
